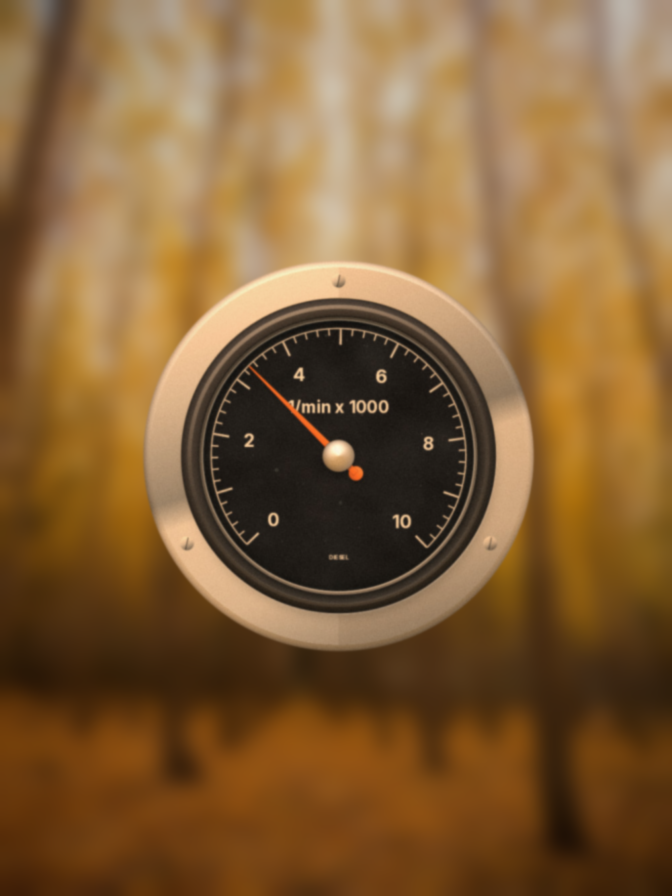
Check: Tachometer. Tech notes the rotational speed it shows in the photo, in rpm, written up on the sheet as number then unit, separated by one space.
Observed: 3300 rpm
